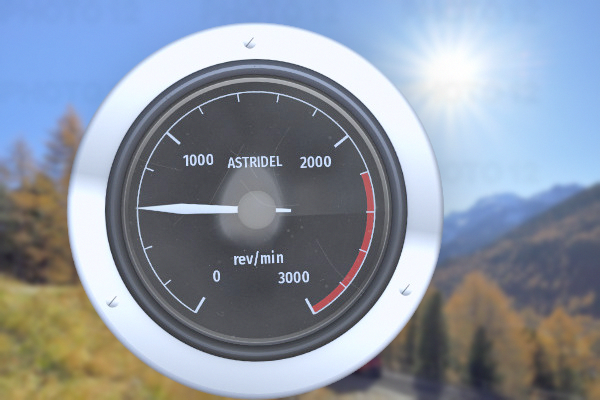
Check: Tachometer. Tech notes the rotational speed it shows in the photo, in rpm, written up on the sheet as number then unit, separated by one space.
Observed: 600 rpm
